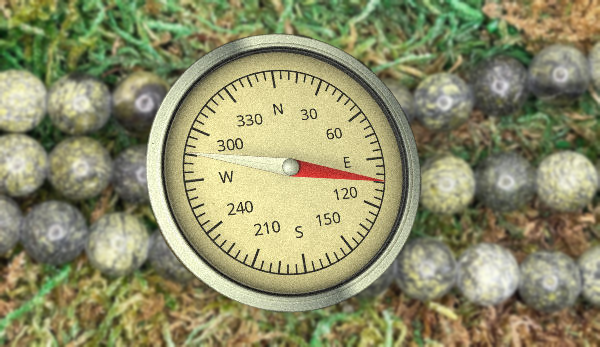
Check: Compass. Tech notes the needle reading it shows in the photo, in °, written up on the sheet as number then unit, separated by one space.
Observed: 105 °
